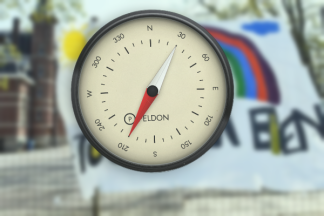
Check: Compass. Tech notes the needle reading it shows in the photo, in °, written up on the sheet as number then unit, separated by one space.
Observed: 210 °
